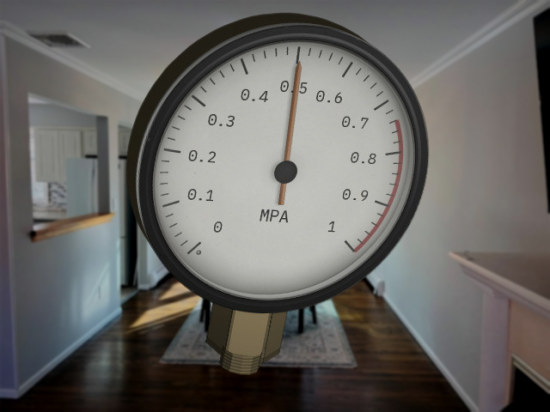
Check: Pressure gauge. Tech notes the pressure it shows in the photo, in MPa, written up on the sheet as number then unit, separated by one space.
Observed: 0.5 MPa
